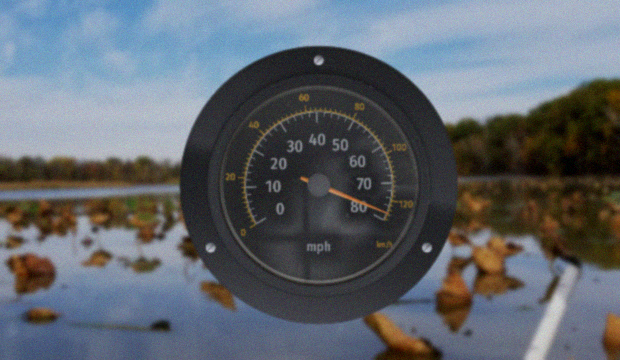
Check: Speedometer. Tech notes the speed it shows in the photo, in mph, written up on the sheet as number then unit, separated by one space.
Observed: 78 mph
